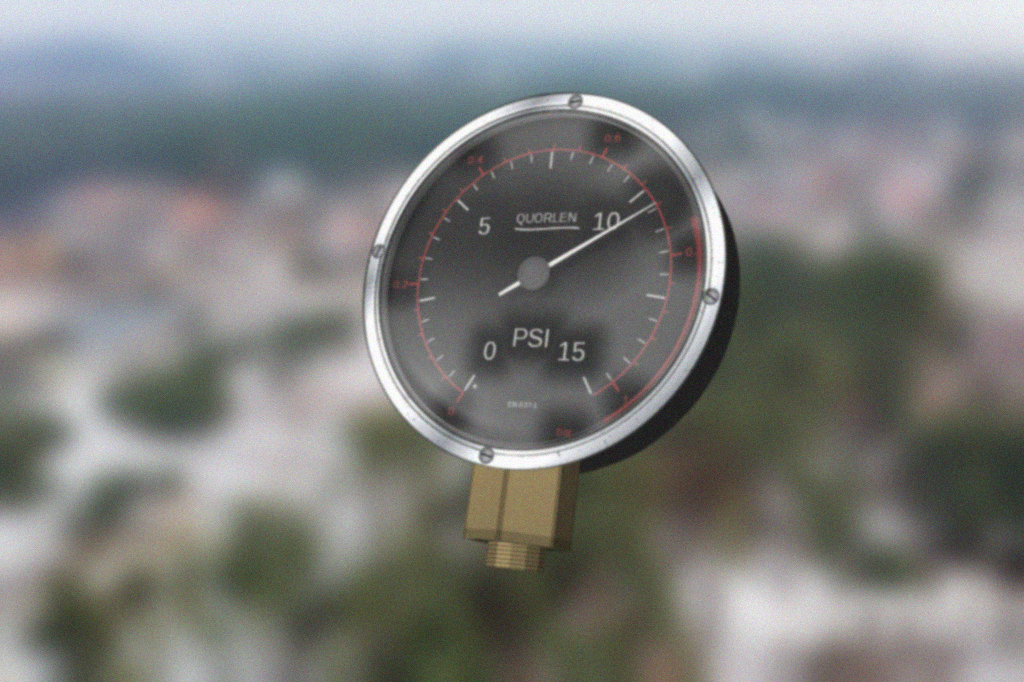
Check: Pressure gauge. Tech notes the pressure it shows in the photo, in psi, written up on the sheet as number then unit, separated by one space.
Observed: 10.5 psi
